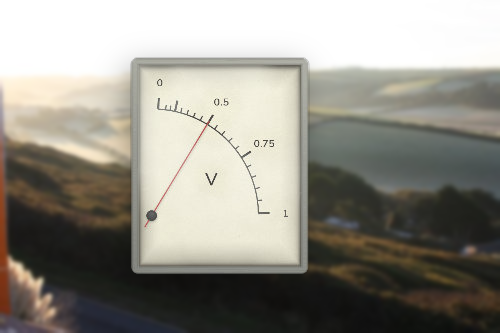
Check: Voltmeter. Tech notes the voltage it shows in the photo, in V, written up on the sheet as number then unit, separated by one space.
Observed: 0.5 V
